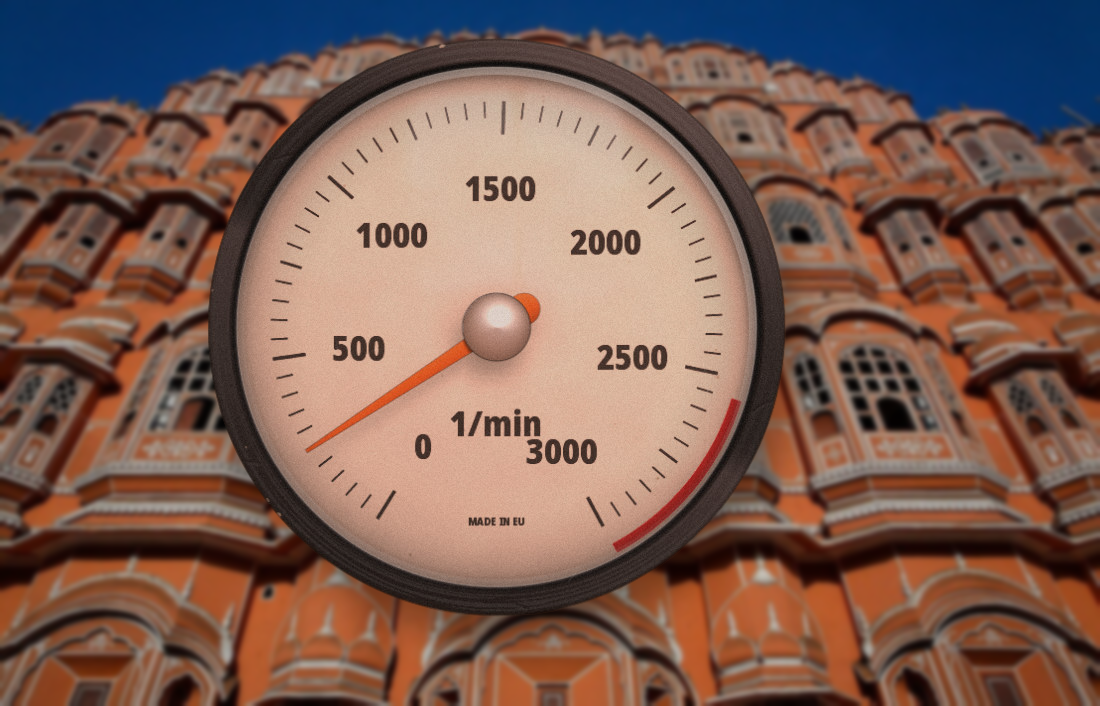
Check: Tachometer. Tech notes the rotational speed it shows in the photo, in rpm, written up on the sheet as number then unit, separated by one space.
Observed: 250 rpm
